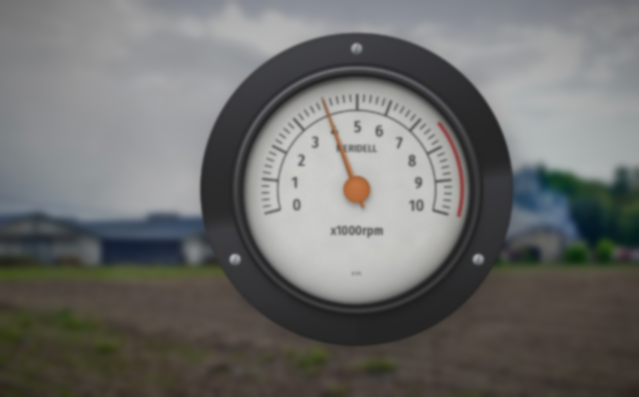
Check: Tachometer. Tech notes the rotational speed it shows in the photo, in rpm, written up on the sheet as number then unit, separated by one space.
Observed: 4000 rpm
